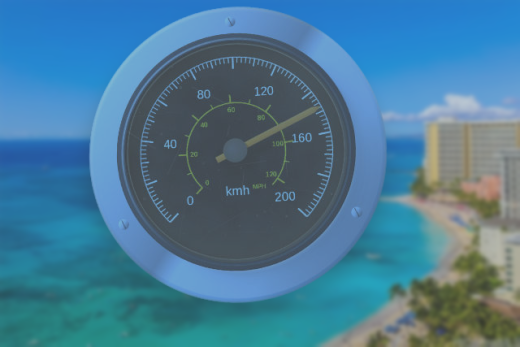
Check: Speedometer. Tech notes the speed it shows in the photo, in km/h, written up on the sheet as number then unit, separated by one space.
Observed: 148 km/h
